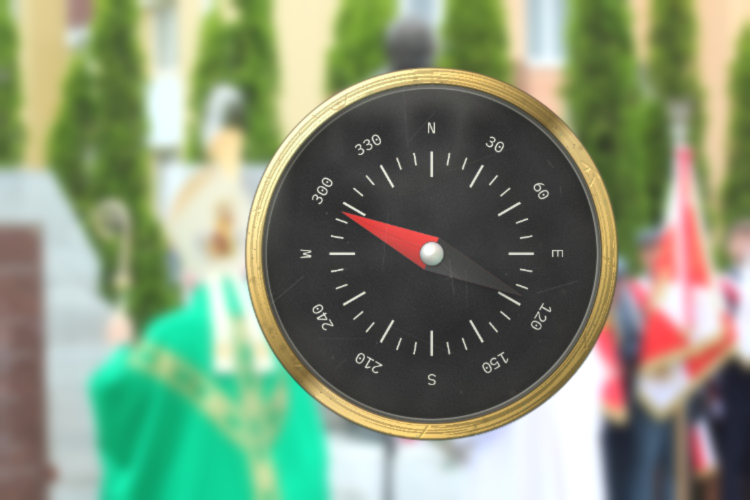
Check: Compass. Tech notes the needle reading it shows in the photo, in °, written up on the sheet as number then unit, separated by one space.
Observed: 295 °
